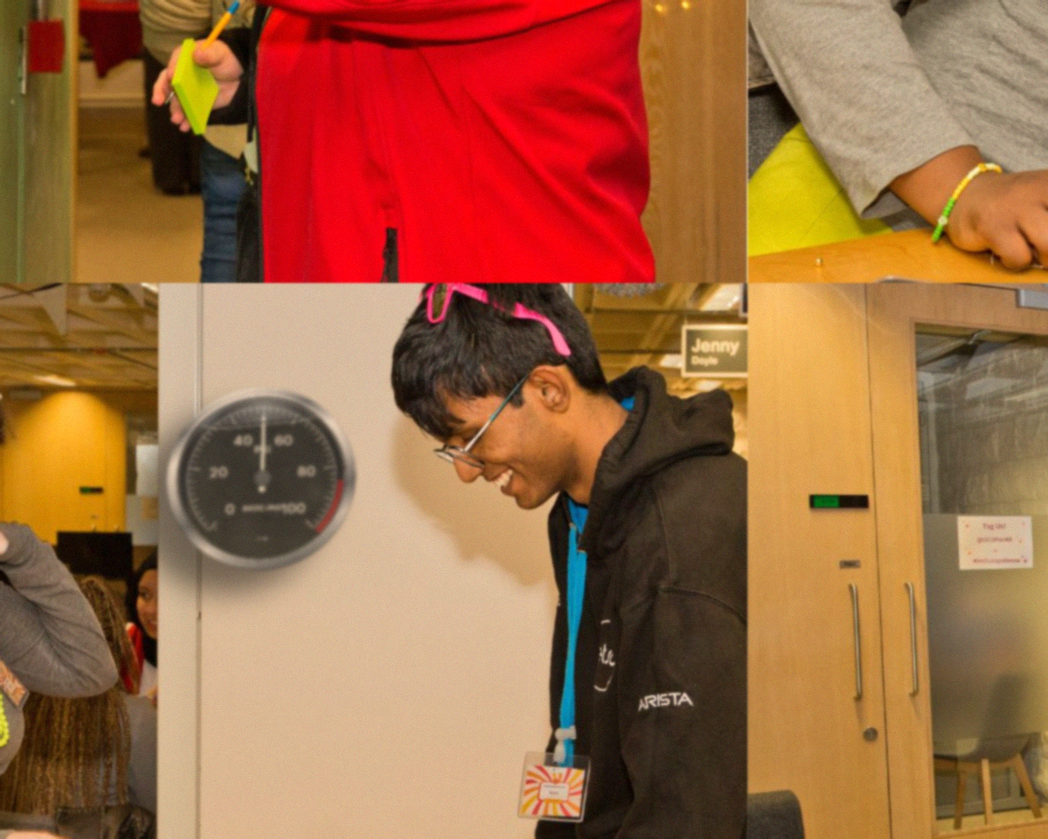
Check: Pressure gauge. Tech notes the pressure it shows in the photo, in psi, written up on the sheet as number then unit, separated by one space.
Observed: 50 psi
